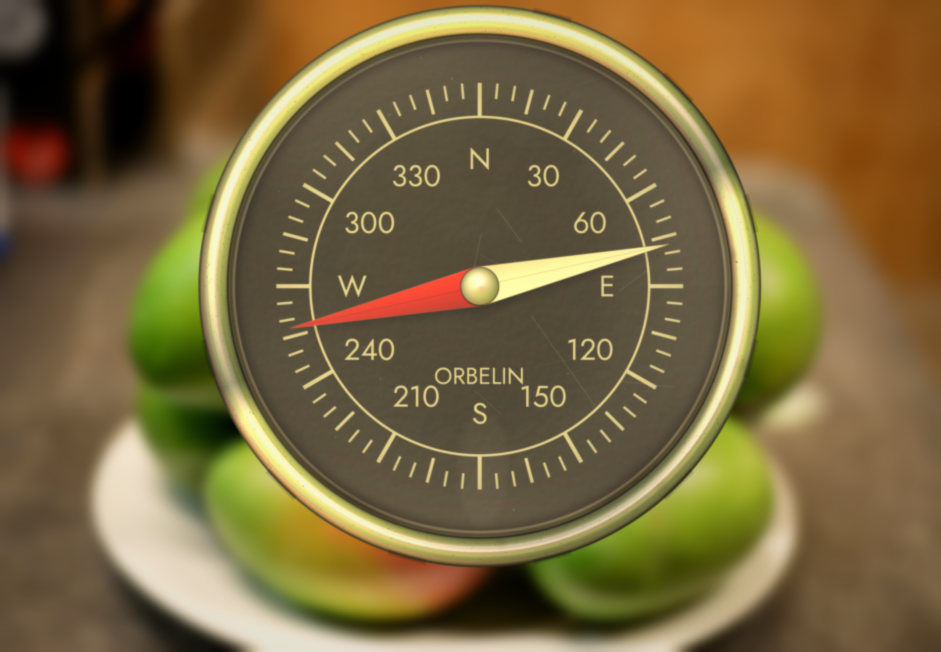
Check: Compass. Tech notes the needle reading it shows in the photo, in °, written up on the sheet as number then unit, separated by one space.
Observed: 257.5 °
